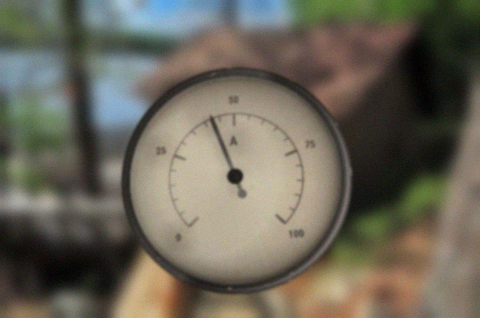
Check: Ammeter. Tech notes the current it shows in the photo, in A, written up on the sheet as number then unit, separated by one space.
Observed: 42.5 A
